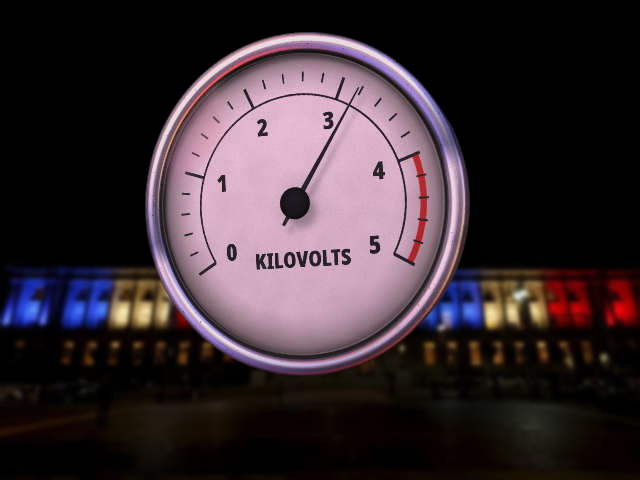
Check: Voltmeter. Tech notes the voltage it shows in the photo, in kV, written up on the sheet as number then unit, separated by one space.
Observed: 3.2 kV
